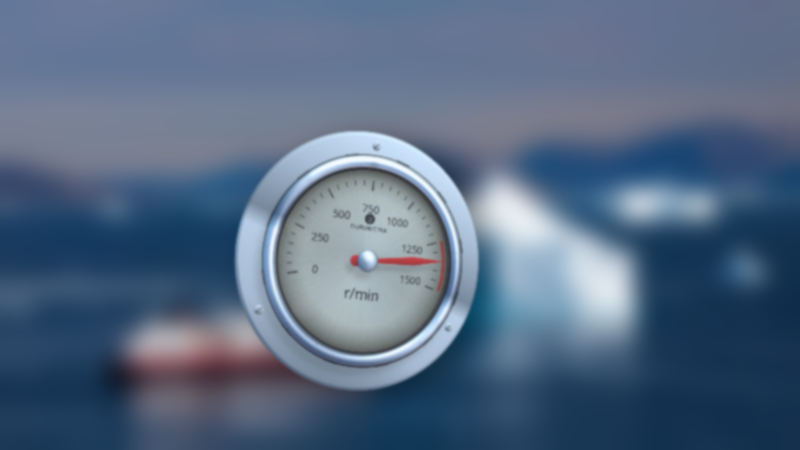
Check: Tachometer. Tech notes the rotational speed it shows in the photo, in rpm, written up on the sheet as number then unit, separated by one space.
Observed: 1350 rpm
